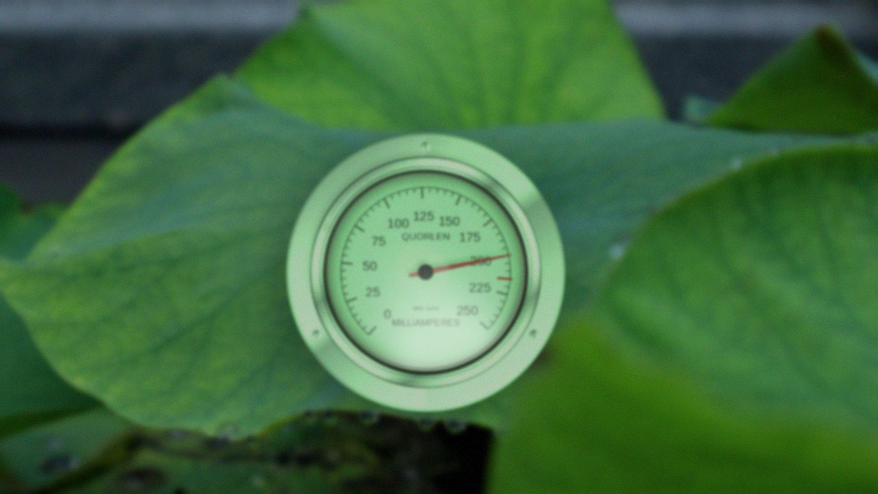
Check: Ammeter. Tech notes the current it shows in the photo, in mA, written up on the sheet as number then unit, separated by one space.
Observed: 200 mA
